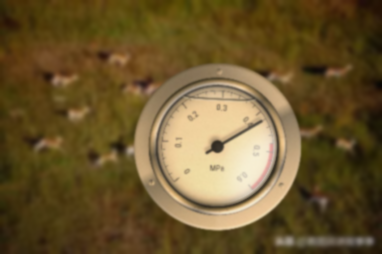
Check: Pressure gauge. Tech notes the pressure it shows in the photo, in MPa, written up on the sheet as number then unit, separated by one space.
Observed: 0.42 MPa
